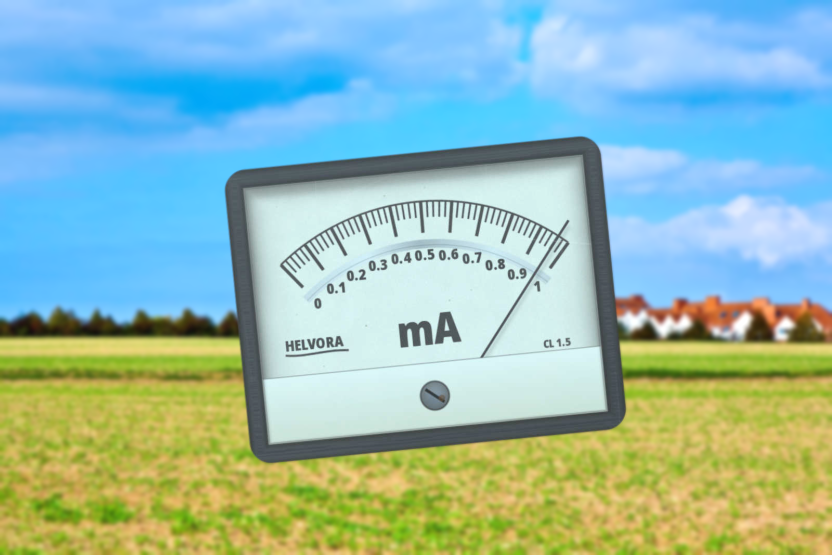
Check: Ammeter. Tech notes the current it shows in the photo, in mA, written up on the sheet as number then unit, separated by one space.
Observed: 0.96 mA
